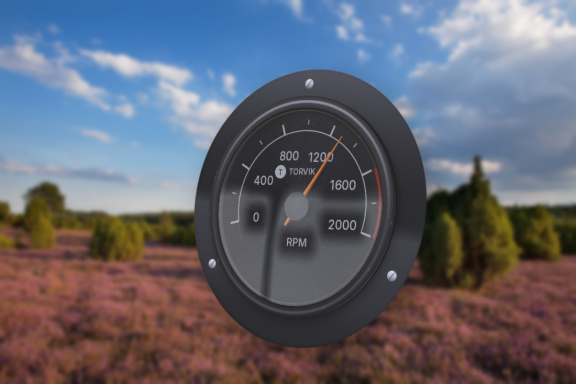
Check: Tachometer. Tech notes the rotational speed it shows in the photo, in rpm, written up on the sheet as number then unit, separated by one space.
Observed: 1300 rpm
